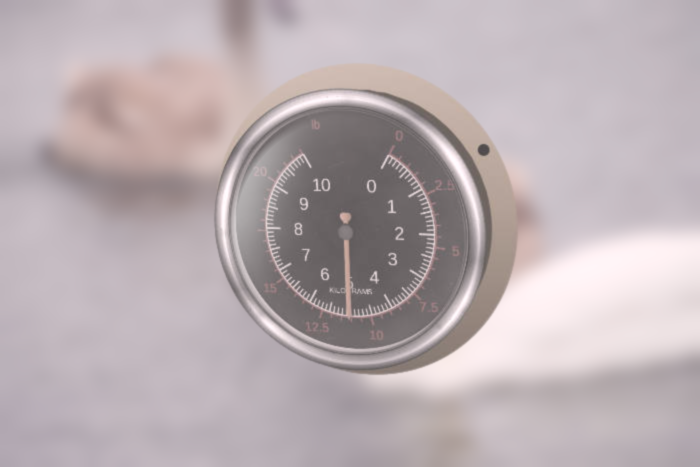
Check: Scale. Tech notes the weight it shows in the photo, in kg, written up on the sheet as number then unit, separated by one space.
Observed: 5 kg
